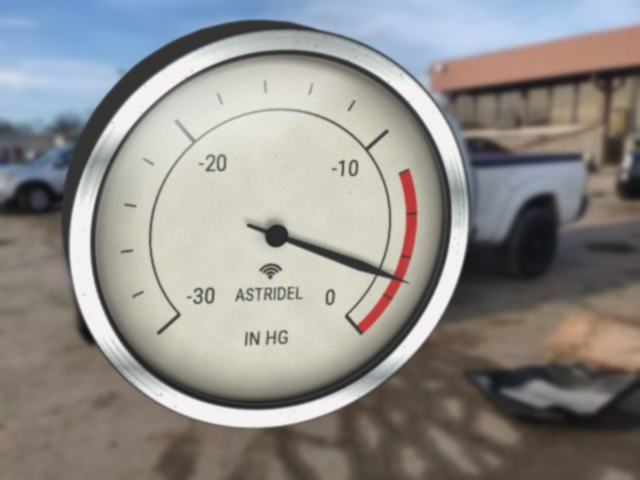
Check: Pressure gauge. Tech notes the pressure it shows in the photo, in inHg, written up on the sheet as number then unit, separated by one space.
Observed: -3 inHg
